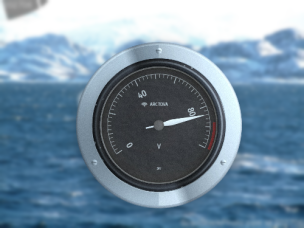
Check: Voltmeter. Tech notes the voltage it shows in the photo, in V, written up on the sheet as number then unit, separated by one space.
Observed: 84 V
